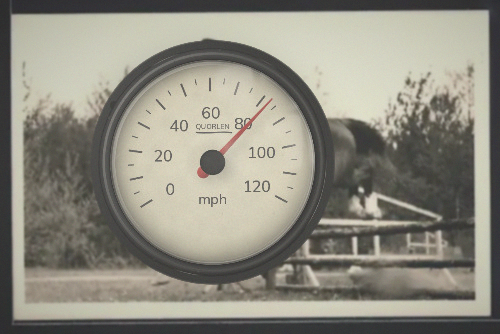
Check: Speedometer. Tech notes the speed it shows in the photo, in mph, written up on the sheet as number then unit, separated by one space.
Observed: 82.5 mph
